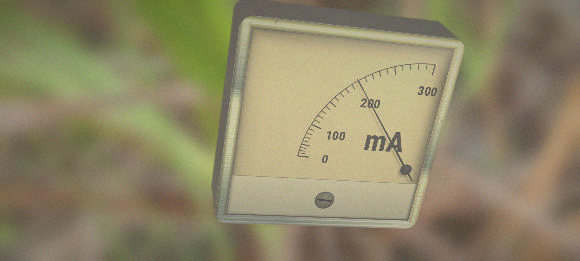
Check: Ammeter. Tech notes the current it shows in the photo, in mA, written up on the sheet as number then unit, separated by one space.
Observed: 200 mA
